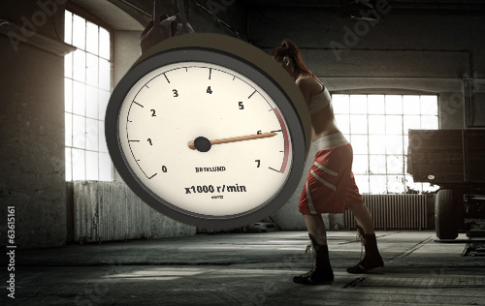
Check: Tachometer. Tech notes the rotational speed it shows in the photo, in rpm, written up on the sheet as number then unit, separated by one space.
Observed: 6000 rpm
